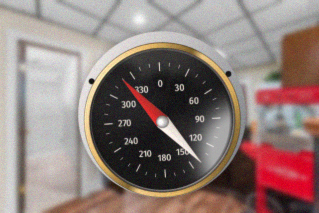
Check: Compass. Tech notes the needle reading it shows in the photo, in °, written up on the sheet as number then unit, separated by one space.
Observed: 320 °
